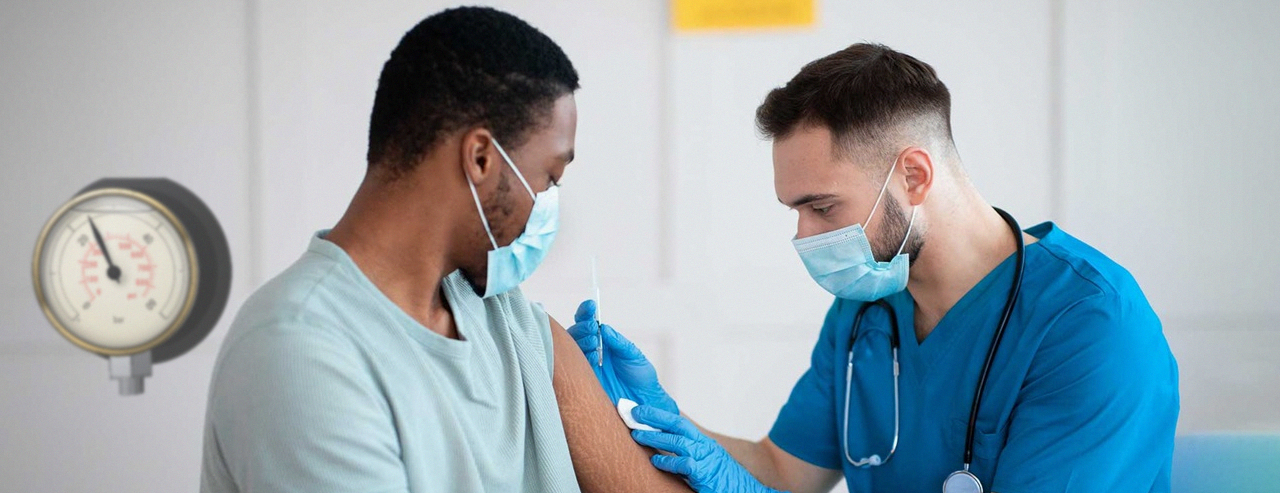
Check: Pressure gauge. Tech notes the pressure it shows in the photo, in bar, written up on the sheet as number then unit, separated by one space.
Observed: 25 bar
